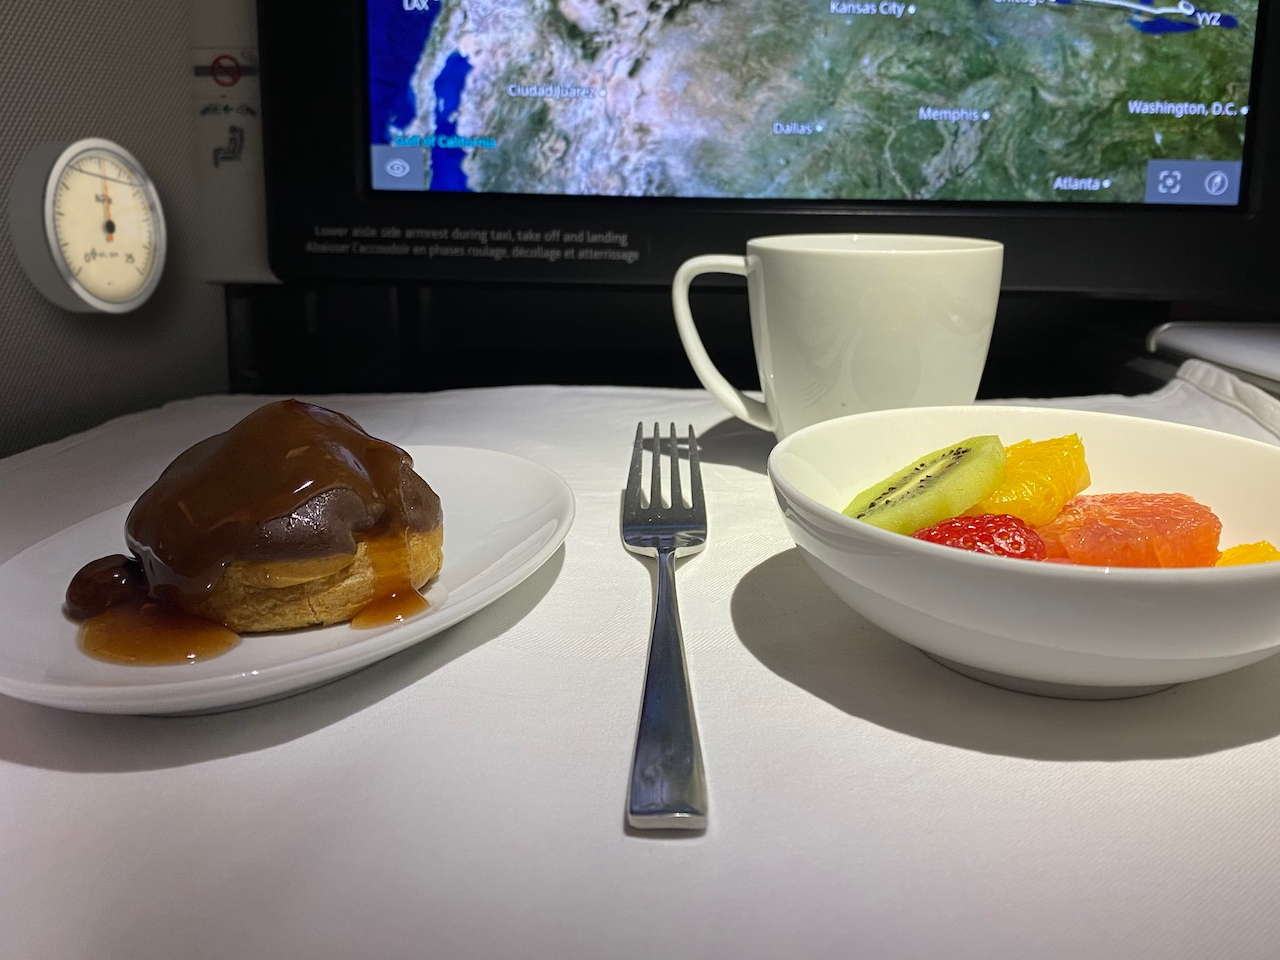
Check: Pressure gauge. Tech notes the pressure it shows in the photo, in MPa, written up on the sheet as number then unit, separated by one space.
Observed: 12.5 MPa
